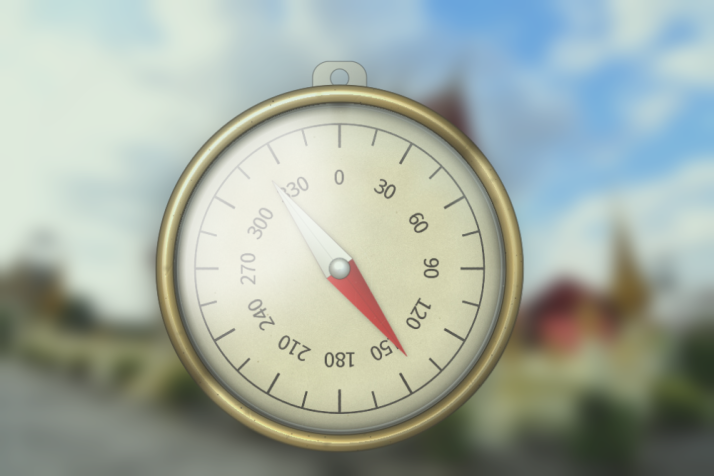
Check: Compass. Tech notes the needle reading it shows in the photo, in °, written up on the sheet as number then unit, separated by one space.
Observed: 142.5 °
